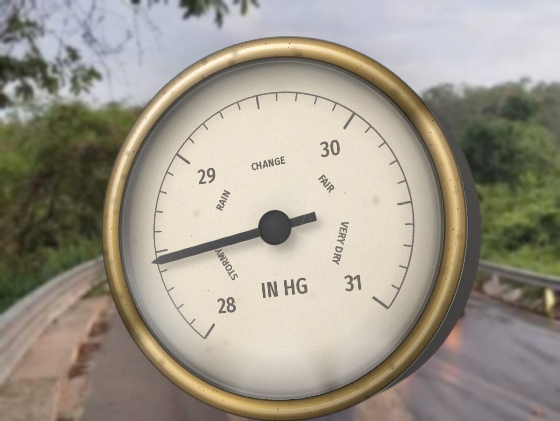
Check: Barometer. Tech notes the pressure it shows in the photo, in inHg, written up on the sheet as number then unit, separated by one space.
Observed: 28.45 inHg
